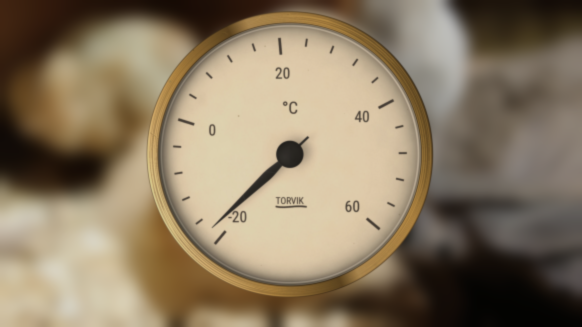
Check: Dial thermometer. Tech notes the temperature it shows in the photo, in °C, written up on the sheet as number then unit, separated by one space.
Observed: -18 °C
